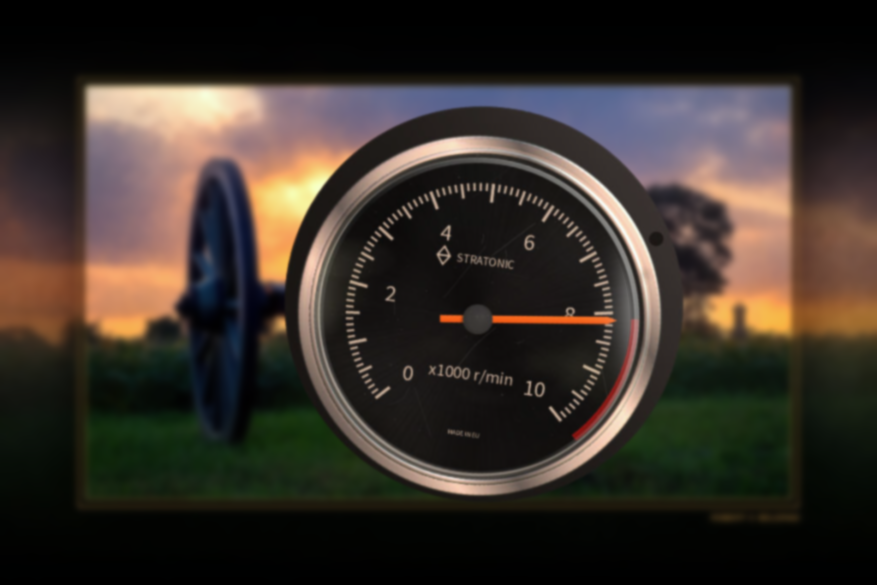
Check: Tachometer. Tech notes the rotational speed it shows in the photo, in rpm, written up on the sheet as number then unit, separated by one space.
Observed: 8100 rpm
